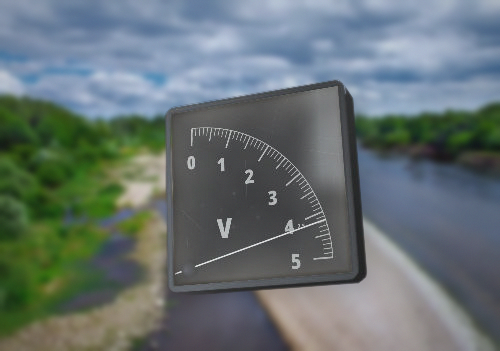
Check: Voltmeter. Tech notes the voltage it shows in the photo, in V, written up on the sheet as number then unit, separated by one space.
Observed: 4.2 V
